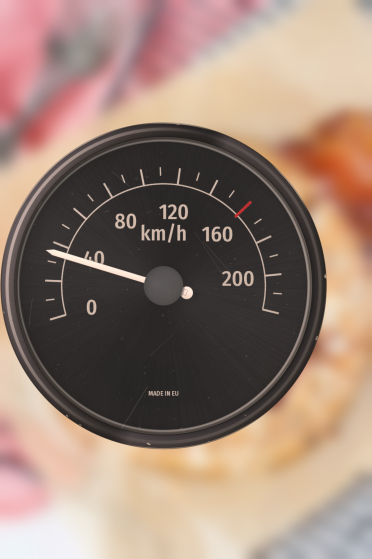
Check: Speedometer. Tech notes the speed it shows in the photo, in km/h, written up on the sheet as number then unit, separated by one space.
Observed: 35 km/h
